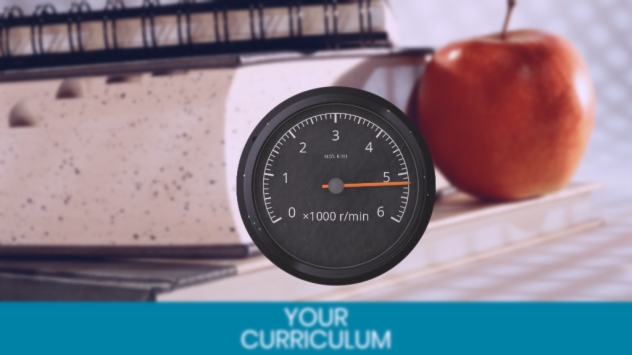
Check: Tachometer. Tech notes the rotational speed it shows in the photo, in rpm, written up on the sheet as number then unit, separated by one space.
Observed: 5200 rpm
